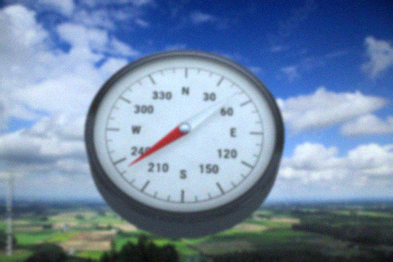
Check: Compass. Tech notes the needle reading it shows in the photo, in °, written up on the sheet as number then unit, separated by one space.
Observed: 230 °
